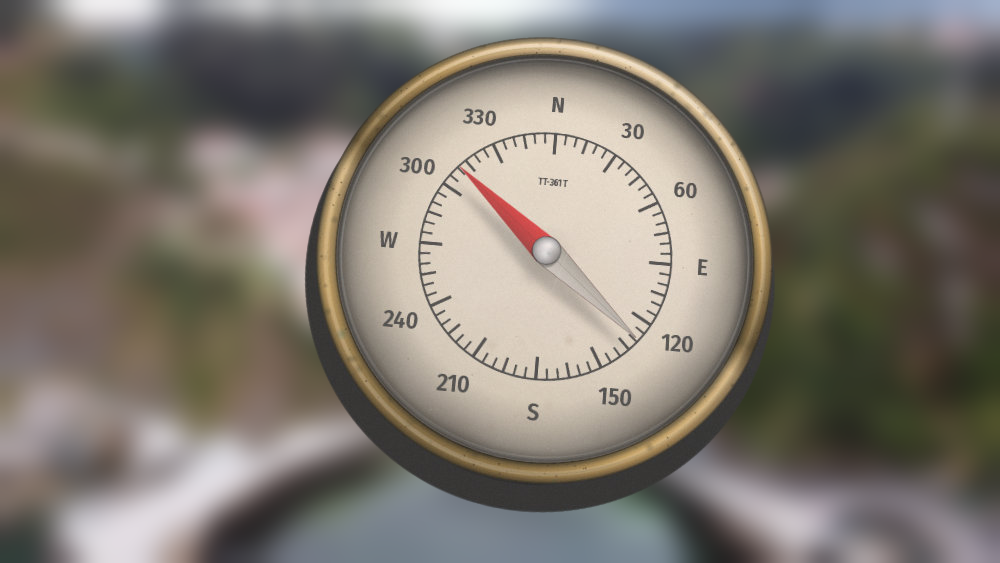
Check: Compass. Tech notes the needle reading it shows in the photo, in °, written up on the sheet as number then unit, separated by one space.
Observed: 310 °
